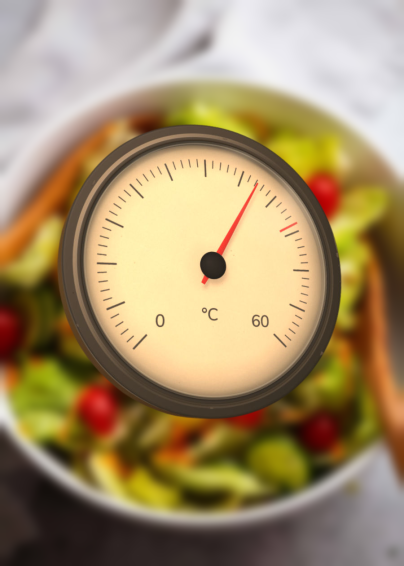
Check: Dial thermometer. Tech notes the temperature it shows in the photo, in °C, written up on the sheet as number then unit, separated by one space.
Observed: 37 °C
